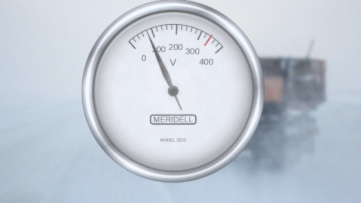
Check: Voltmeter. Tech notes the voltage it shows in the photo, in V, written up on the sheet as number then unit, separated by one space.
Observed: 80 V
